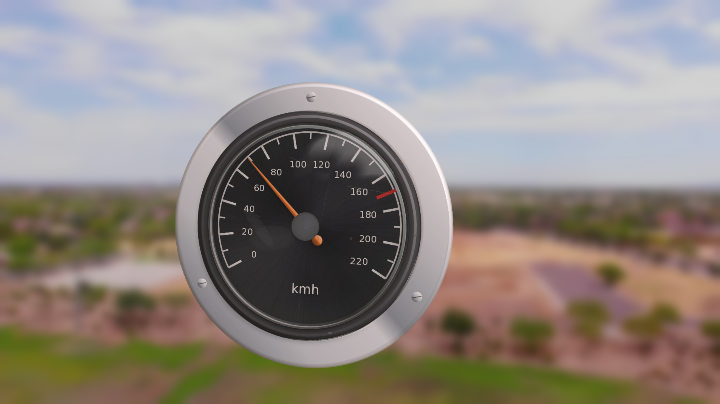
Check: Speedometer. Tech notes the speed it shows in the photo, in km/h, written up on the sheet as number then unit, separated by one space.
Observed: 70 km/h
